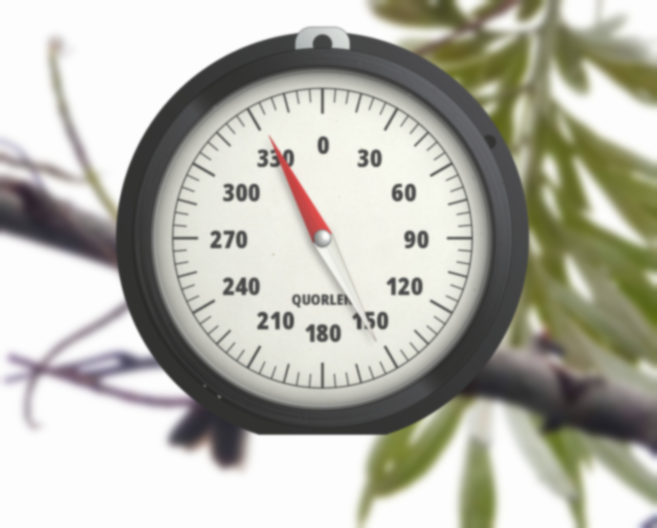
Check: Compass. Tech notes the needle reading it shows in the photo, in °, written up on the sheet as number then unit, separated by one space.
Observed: 332.5 °
